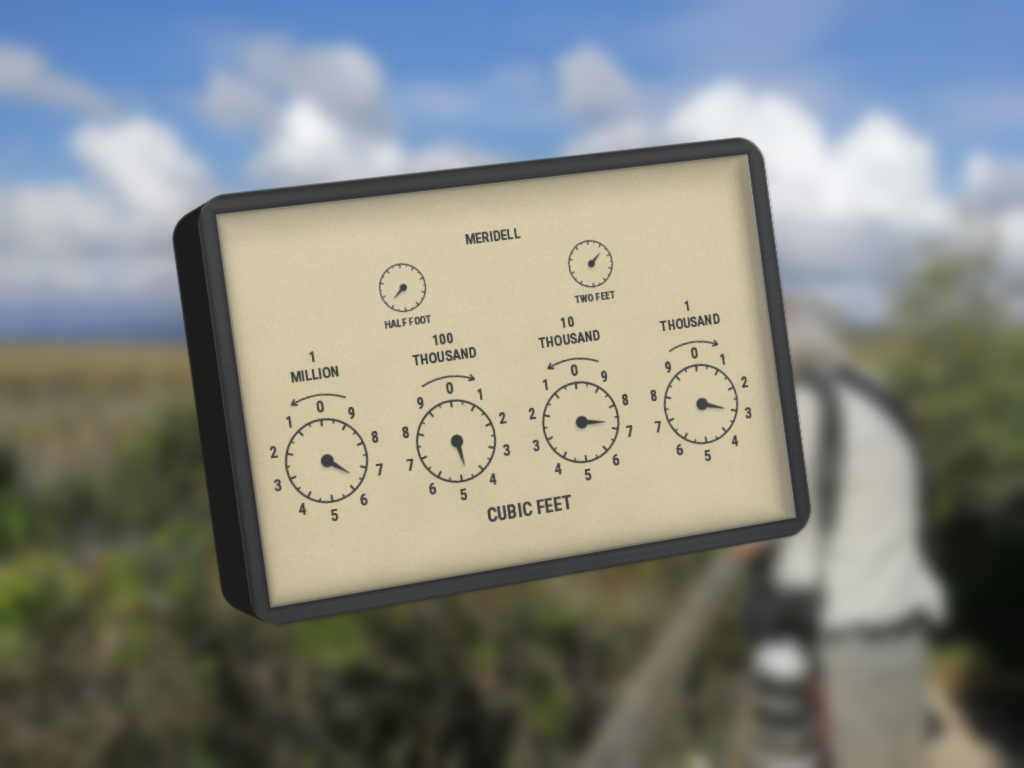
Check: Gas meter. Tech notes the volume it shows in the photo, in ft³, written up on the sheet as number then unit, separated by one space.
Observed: 647300 ft³
